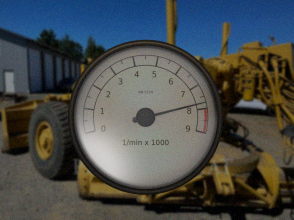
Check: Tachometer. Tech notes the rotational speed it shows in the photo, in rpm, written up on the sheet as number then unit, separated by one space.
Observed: 7750 rpm
